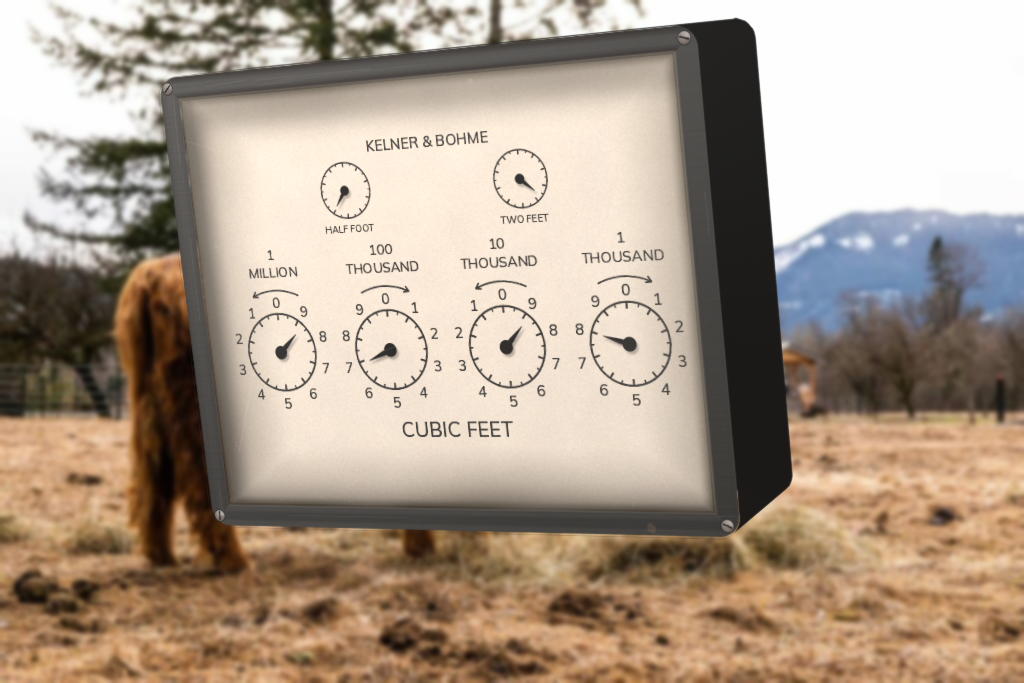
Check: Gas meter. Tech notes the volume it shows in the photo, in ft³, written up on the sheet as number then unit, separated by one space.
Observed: 868800 ft³
